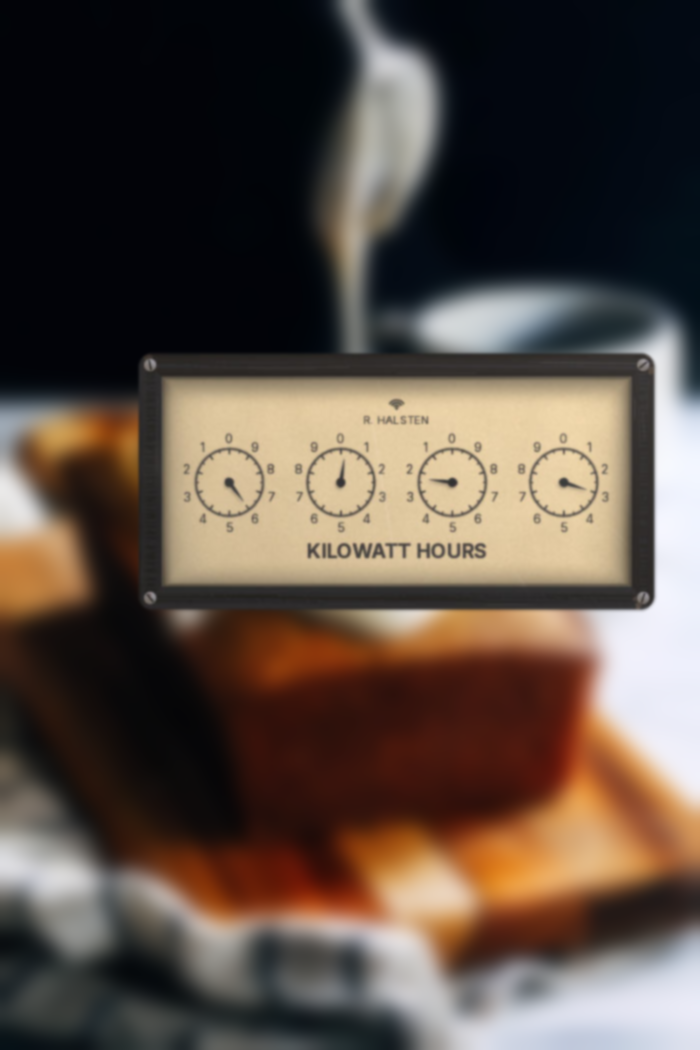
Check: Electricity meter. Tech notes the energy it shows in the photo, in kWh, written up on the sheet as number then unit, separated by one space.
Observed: 6023 kWh
